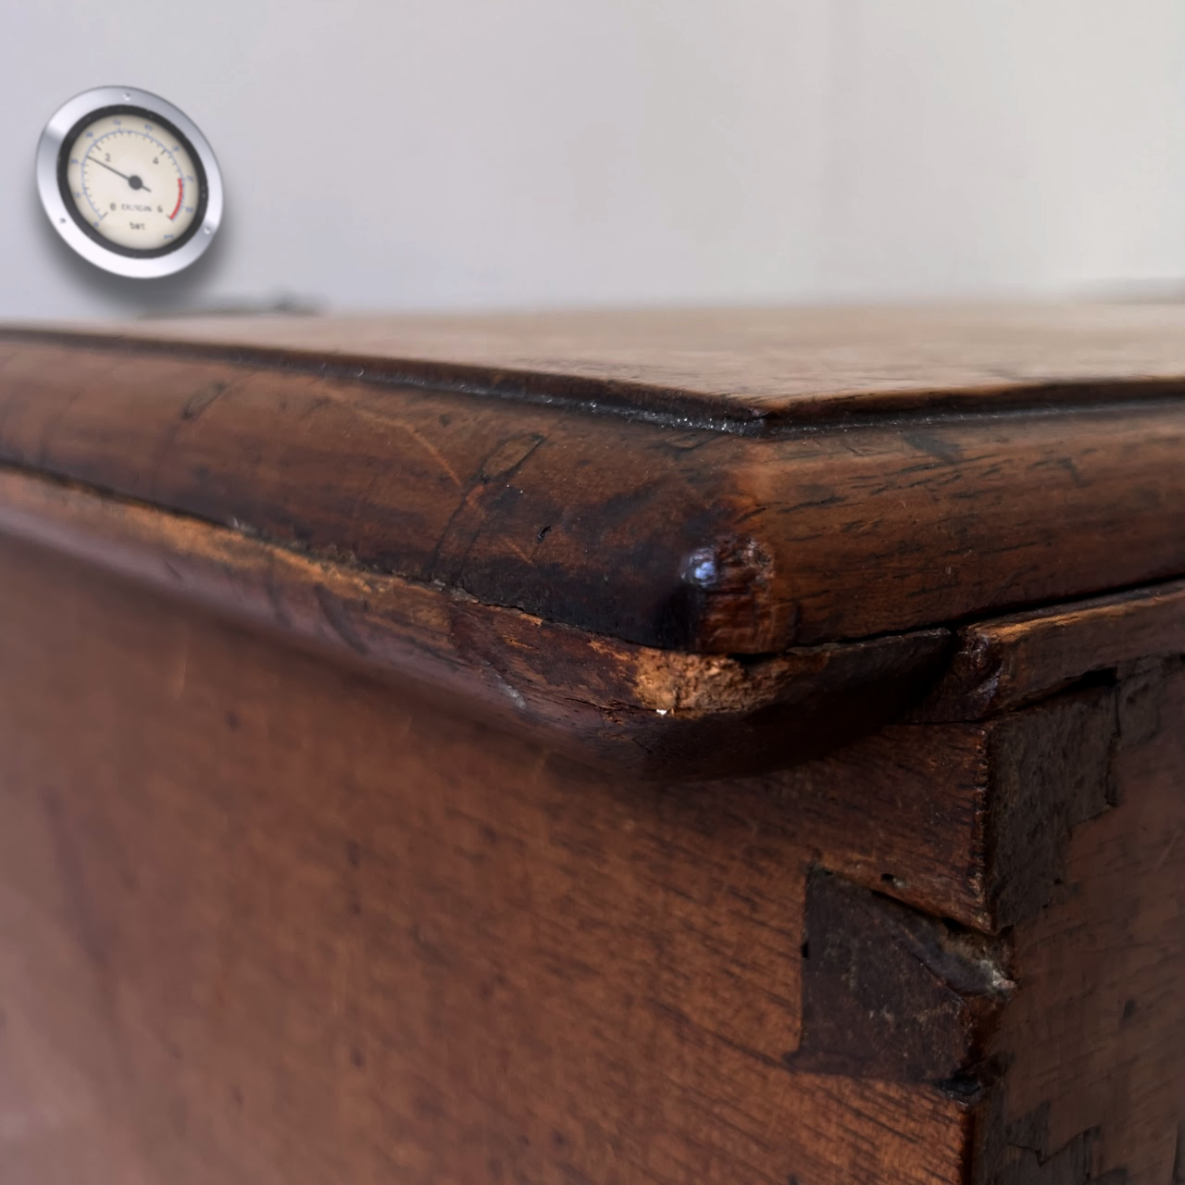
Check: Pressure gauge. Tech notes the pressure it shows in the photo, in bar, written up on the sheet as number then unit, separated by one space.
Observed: 1.6 bar
